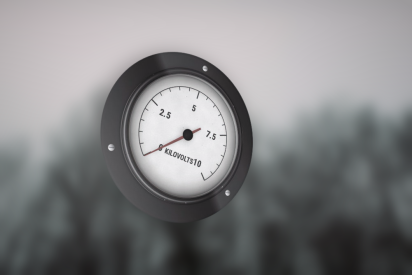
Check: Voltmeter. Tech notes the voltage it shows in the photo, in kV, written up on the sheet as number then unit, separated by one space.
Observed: 0 kV
